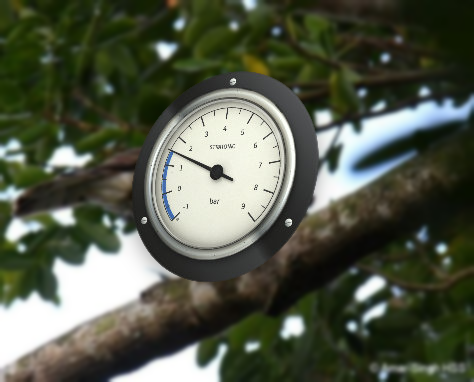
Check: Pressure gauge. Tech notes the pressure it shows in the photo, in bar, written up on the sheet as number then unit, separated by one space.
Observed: 1.5 bar
